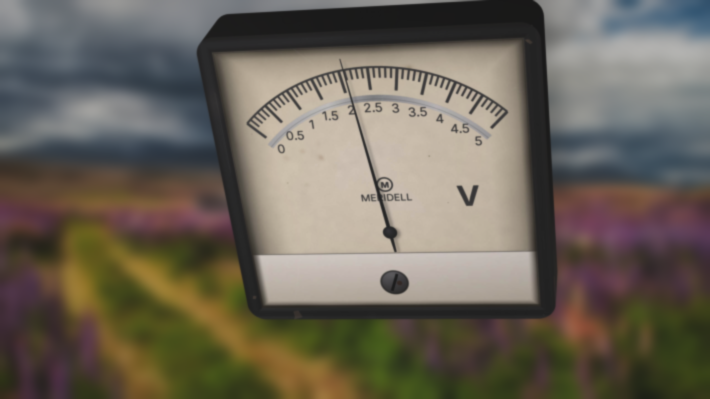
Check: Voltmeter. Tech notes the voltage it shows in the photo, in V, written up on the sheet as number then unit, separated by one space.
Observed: 2.1 V
